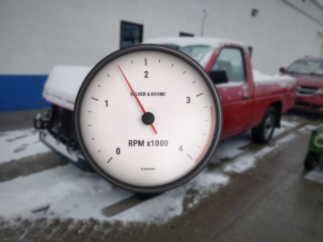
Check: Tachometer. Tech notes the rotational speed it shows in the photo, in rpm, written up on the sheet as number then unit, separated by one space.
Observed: 1600 rpm
